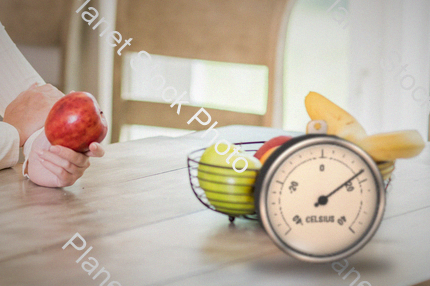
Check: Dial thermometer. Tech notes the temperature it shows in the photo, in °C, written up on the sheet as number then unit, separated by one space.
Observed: 16 °C
